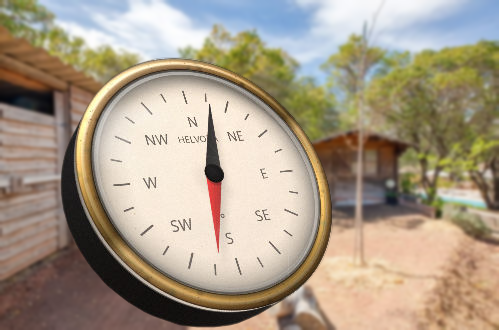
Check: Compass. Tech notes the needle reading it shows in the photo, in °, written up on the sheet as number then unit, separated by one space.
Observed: 195 °
